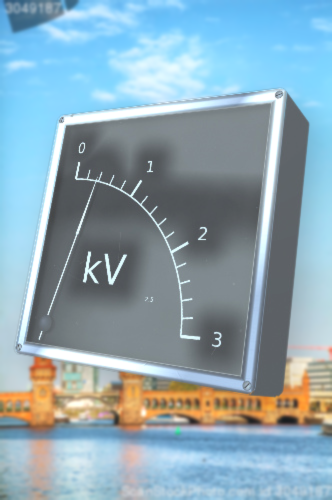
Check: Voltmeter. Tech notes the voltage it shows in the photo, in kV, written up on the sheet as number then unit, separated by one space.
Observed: 0.4 kV
